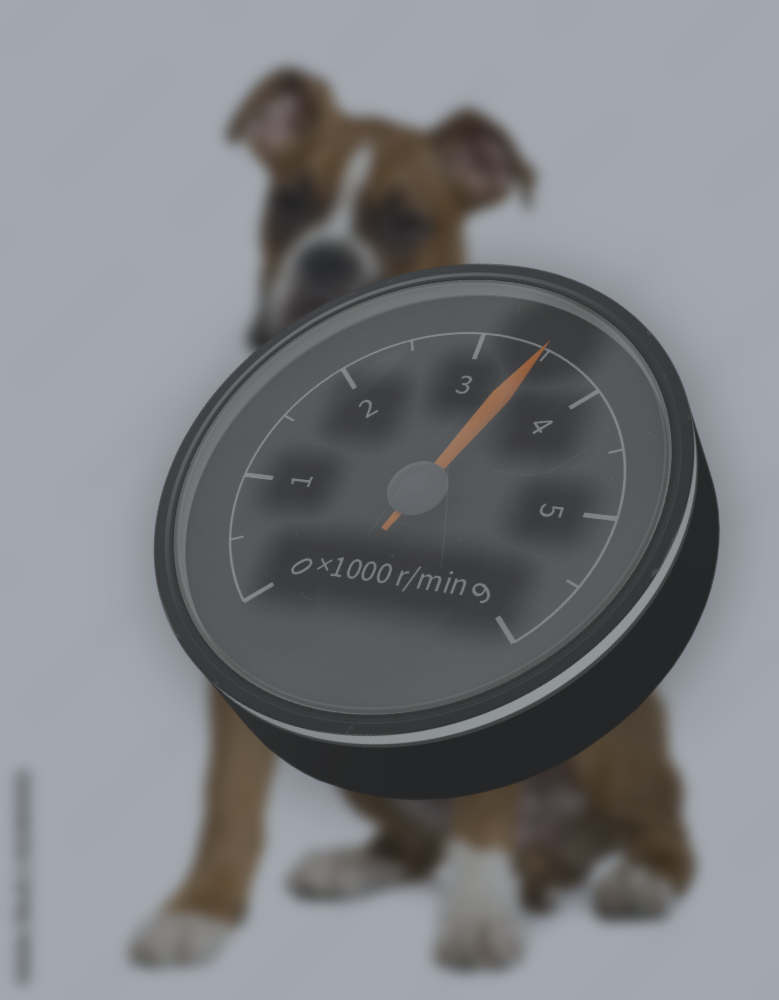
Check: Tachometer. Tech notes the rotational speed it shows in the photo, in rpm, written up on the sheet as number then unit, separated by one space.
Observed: 3500 rpm
